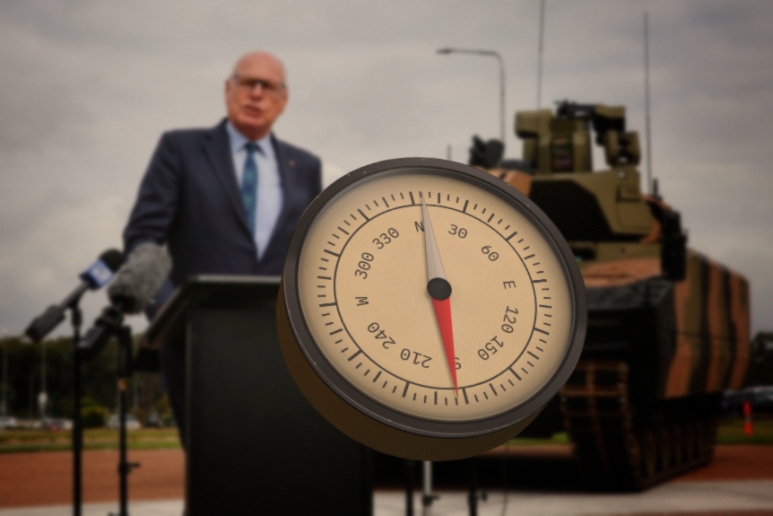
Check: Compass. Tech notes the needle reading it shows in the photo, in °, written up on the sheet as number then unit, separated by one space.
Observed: 185 °
